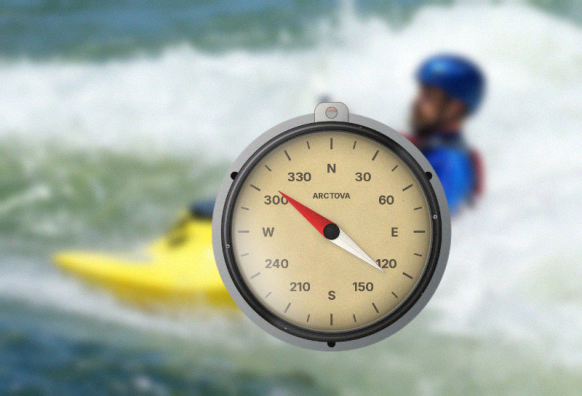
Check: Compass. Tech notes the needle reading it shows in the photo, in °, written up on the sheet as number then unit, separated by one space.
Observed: 307.5 °
